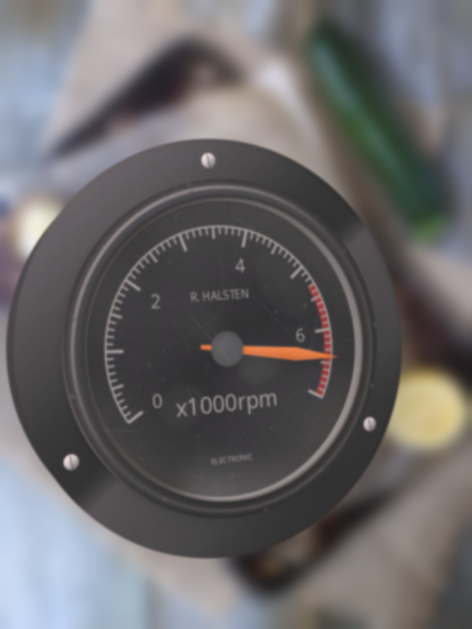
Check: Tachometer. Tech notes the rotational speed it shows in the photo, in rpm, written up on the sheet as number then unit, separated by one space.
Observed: 6400 rpm
